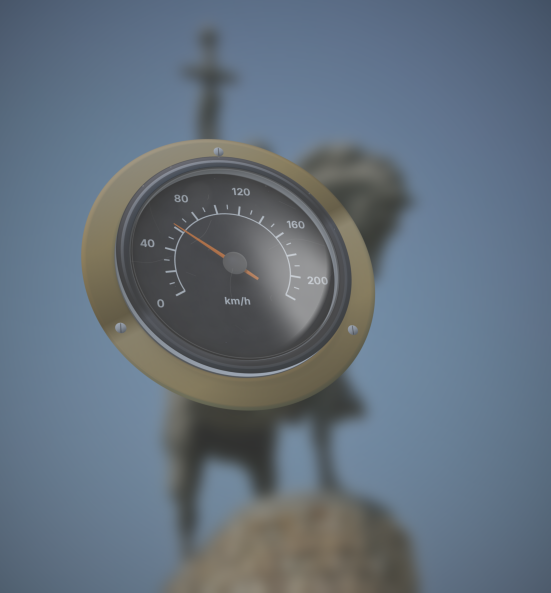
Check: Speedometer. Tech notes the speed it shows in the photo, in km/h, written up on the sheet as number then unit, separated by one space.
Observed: 60 km/h
